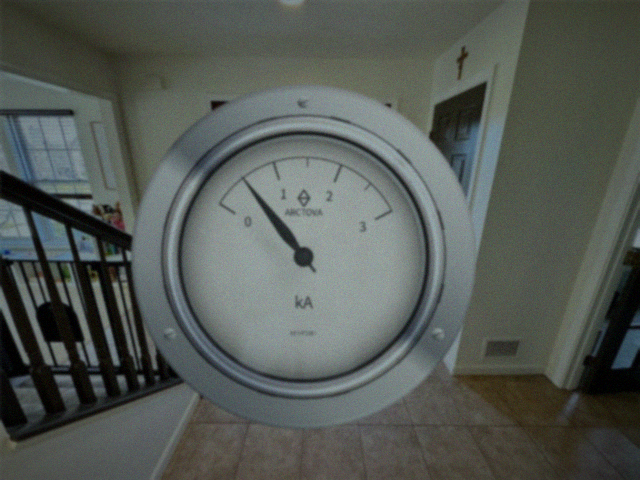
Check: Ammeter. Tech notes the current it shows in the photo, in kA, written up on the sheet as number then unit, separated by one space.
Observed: 0.5 kA
